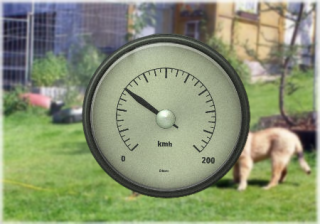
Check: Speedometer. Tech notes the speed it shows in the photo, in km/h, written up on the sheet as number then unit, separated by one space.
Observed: 60 km/h
